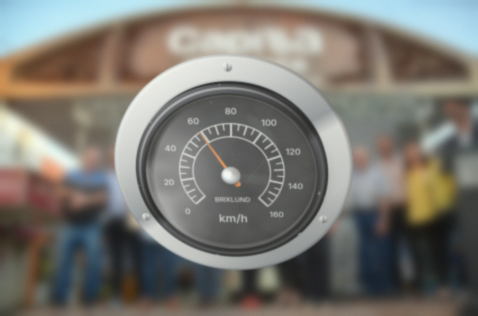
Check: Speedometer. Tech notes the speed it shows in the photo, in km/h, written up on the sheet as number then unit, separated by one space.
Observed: 60 km/h
